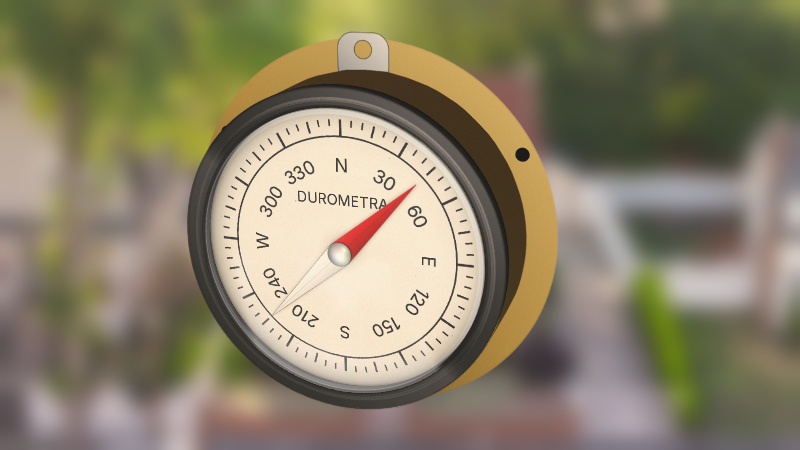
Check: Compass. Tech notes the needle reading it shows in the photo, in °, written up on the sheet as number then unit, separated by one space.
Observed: 45 °
